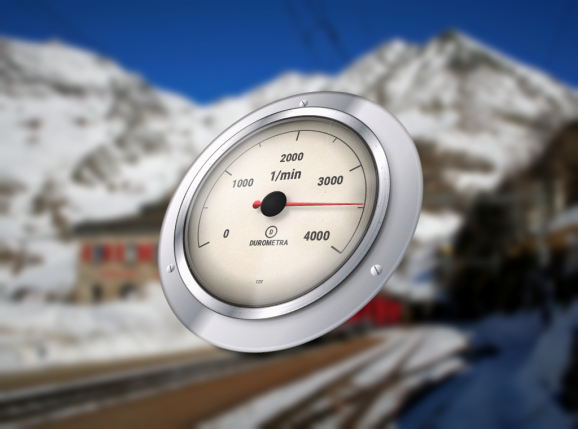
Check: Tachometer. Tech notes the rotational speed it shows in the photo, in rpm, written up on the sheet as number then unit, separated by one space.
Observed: 3500 rpm
